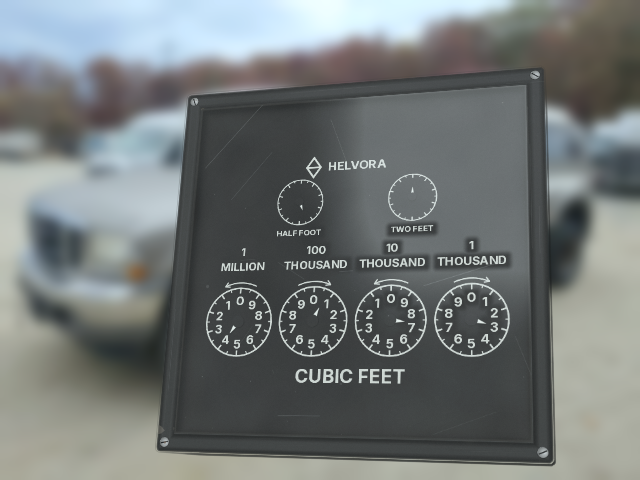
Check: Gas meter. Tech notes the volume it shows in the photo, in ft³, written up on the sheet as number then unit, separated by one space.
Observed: 407300 ft³
